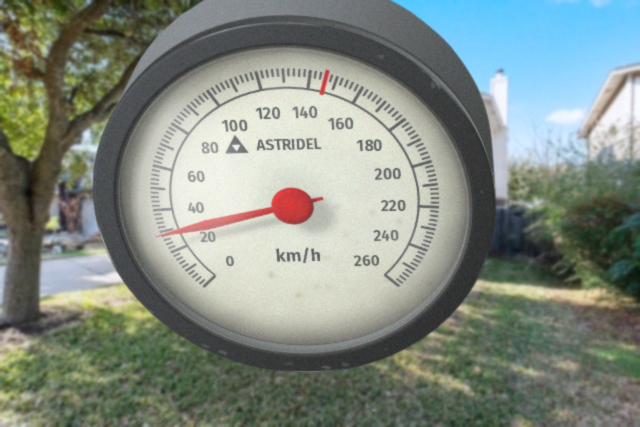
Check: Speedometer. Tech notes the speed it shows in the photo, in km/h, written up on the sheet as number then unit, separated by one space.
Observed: 30 km/h
